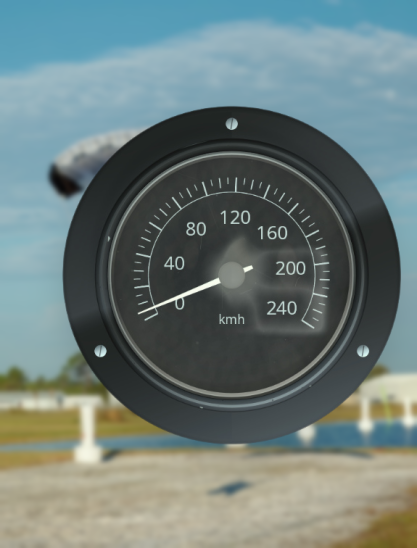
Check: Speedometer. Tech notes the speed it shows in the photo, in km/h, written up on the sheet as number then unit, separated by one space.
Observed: 5 km/h
